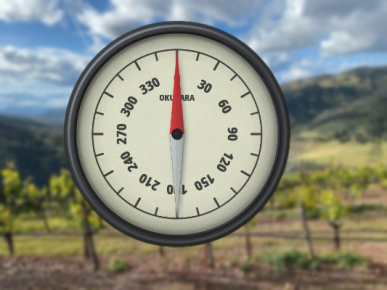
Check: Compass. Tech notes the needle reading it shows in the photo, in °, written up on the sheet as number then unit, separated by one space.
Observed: 0 °
